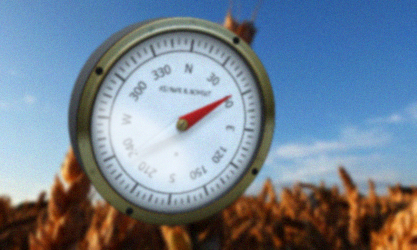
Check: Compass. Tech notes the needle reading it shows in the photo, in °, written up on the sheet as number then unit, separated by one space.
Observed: 55 °
